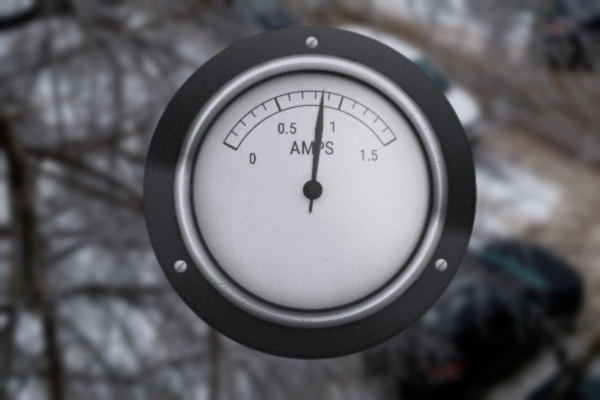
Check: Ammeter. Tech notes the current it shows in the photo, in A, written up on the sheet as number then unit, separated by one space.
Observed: 0.85 A
